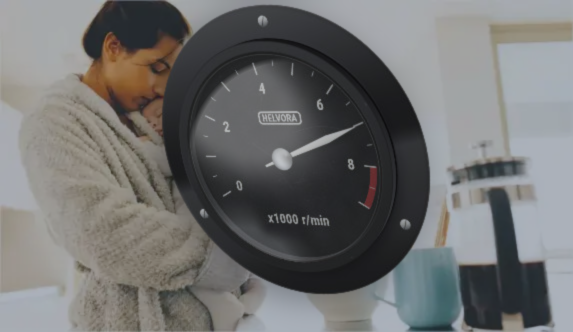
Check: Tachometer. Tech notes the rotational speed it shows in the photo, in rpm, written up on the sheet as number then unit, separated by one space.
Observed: 7000 rpm
